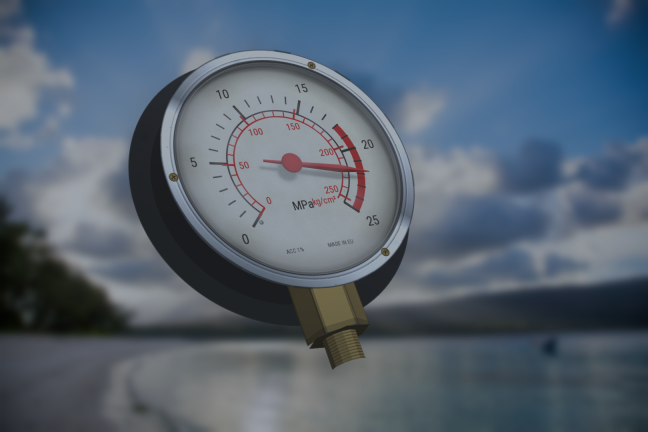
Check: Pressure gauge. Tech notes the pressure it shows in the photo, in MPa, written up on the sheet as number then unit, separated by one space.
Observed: 22 MPa
